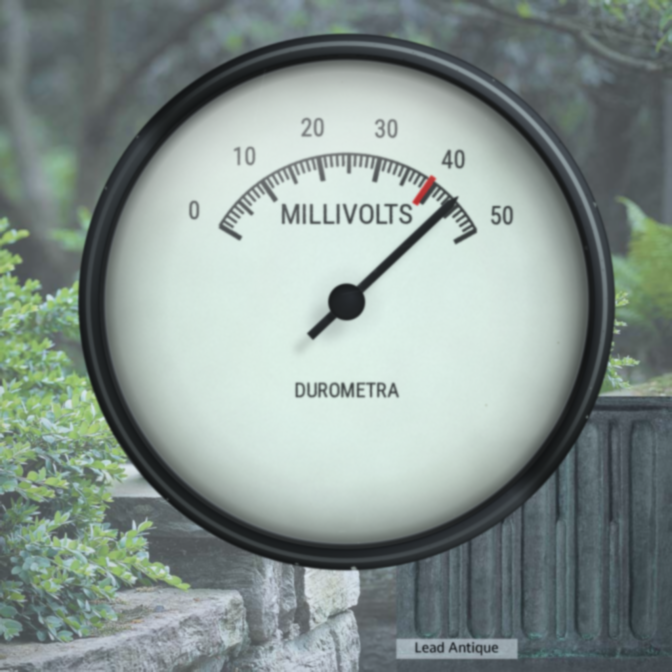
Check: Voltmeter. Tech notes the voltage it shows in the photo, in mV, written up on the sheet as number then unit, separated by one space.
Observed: 44 mV
